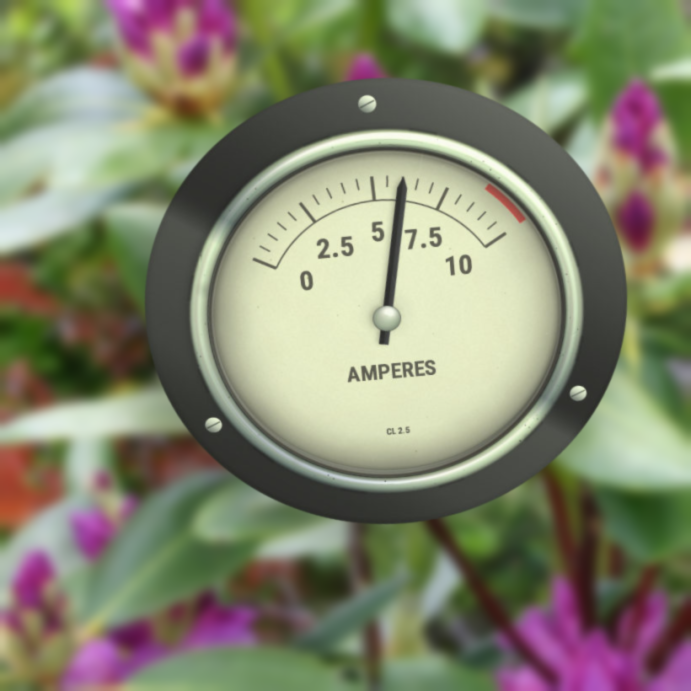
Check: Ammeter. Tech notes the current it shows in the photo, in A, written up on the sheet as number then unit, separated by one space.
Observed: 6 A
